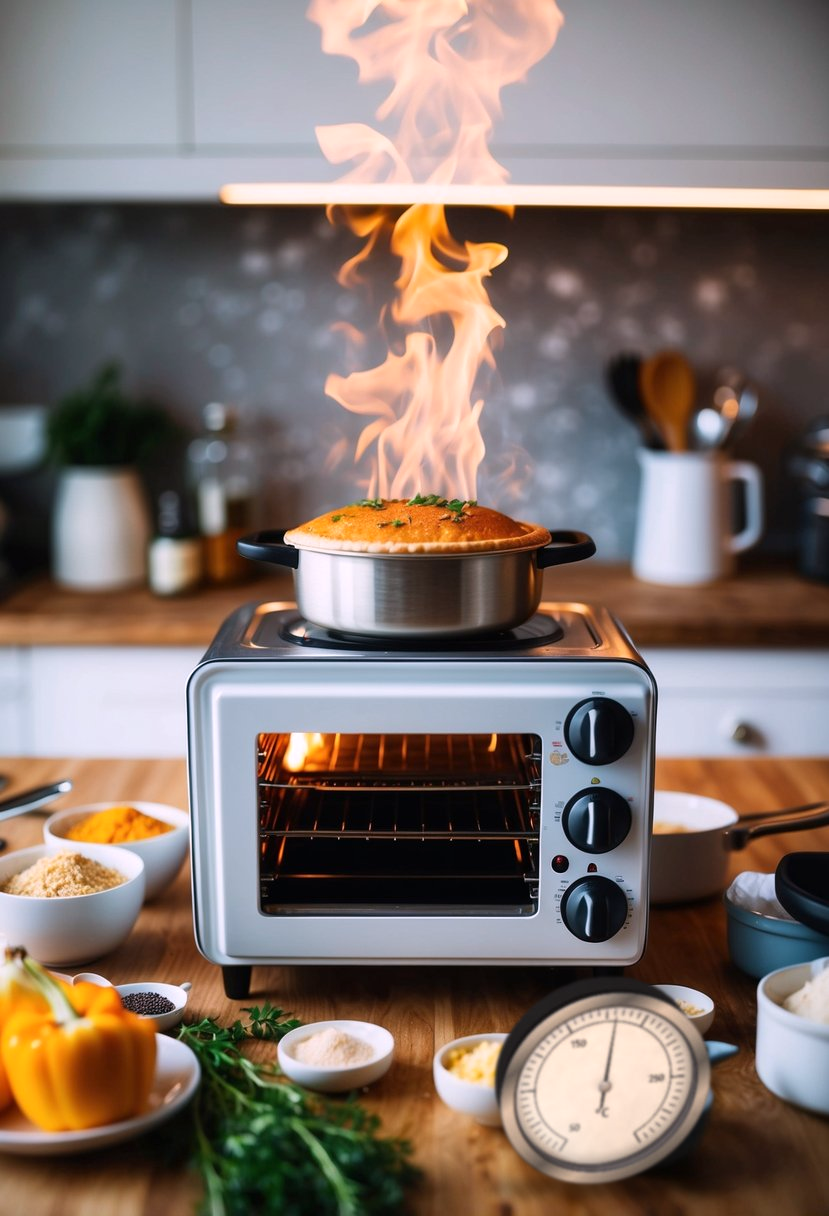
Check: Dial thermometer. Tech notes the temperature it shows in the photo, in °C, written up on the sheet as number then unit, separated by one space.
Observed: 180 °C
